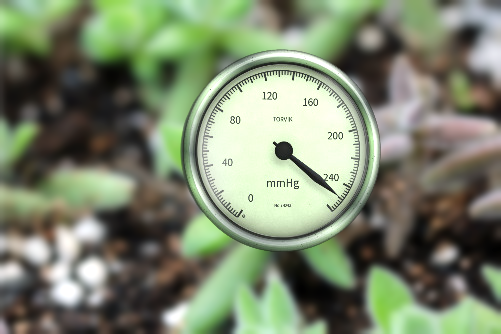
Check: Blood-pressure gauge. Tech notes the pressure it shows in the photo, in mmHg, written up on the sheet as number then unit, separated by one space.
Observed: 250 mmHg
